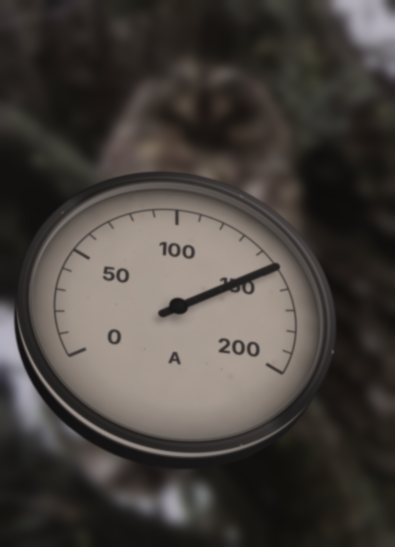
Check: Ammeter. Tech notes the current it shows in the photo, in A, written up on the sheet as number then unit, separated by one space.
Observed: 150 A
